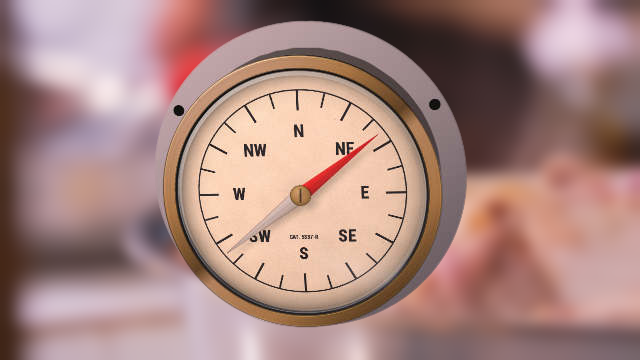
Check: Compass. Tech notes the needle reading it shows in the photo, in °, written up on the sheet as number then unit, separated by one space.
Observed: 52.5 °
